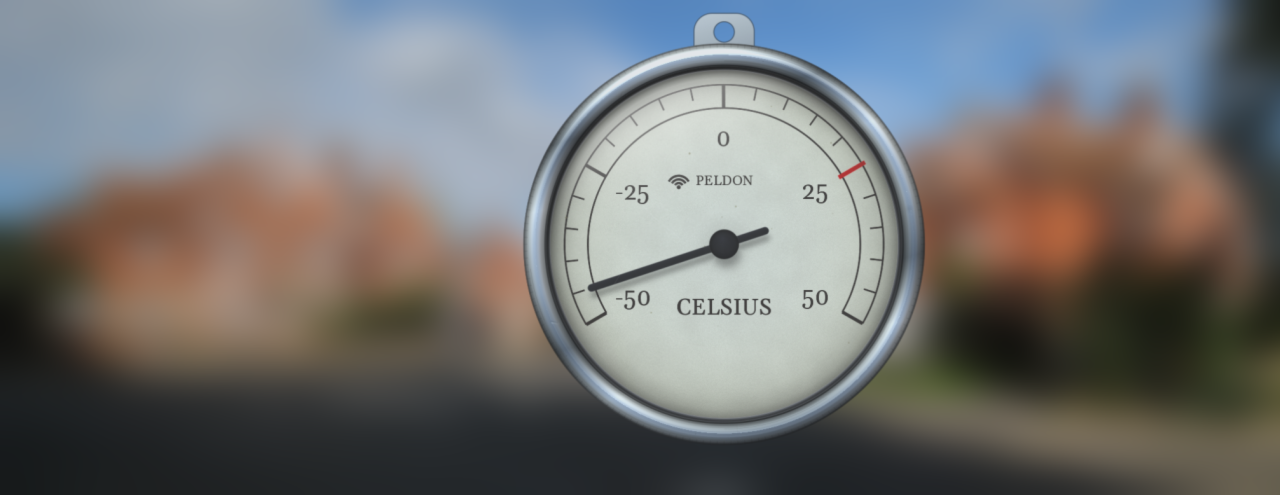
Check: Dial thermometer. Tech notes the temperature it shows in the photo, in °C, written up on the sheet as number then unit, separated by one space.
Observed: -45 °C
